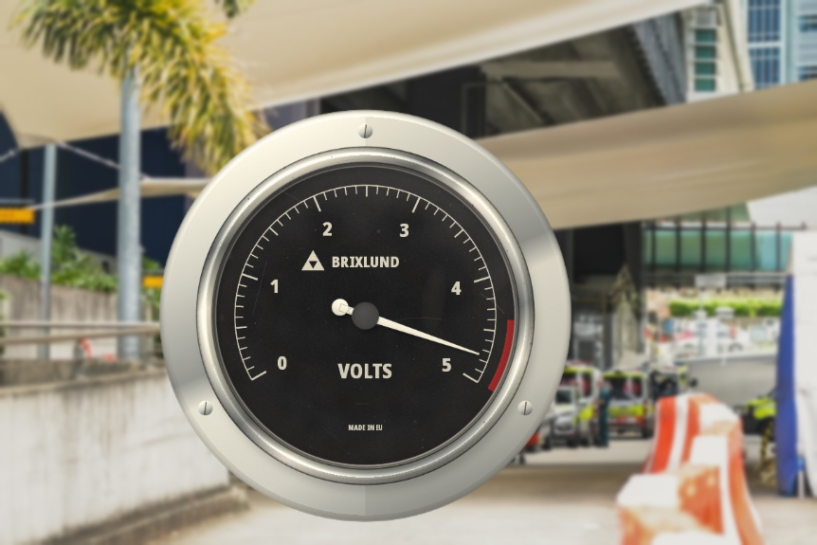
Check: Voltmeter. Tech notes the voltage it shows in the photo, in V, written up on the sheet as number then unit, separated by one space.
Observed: 4.75 V
